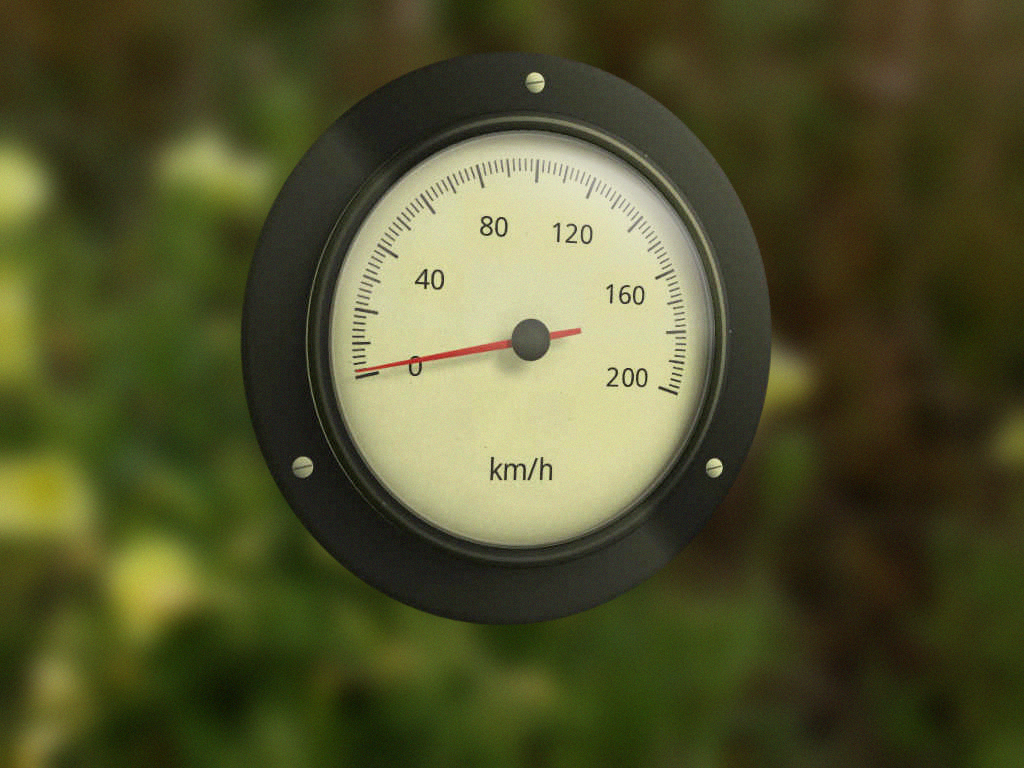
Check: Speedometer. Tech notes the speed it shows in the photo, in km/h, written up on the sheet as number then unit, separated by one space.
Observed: 2 km/h
